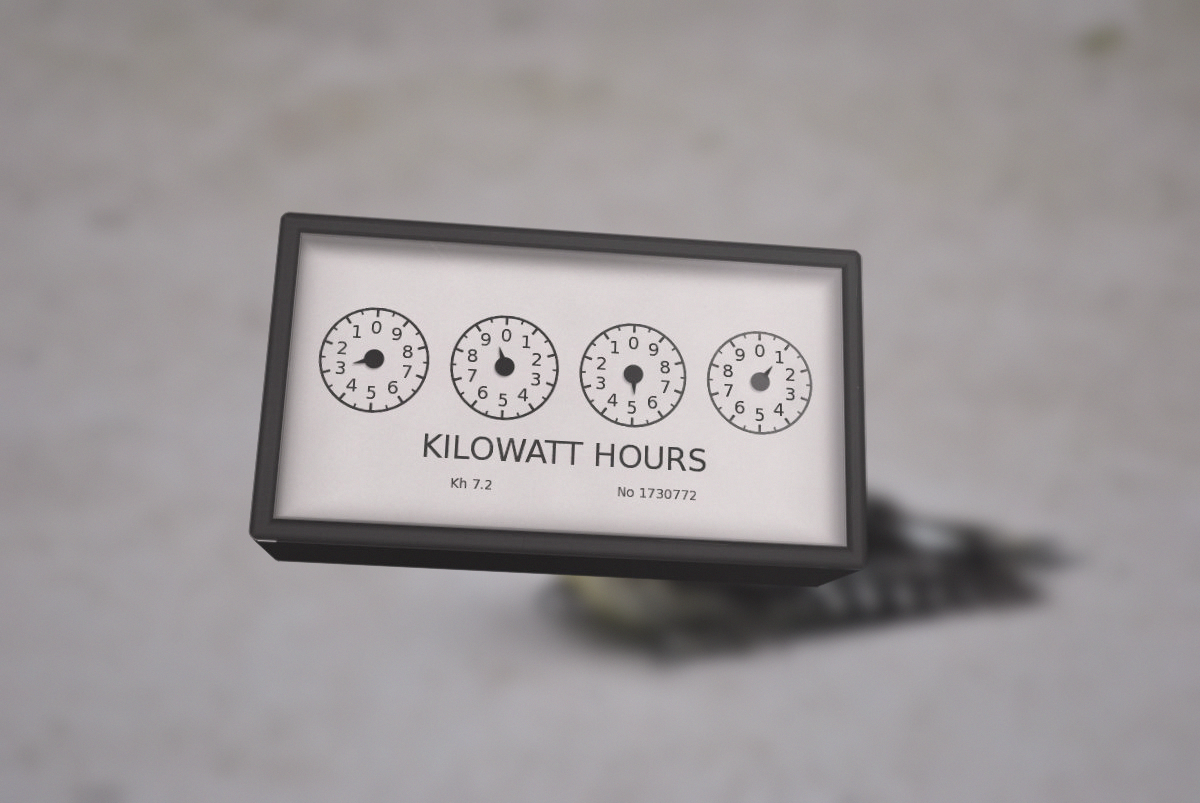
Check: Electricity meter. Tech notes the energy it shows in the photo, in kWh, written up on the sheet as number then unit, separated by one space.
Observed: 2951 kWh
